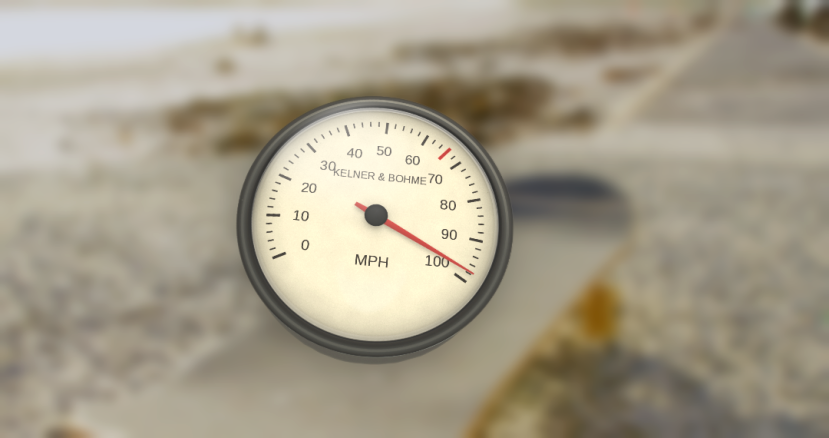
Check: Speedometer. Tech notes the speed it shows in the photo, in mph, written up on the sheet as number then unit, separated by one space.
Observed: 98 mph
